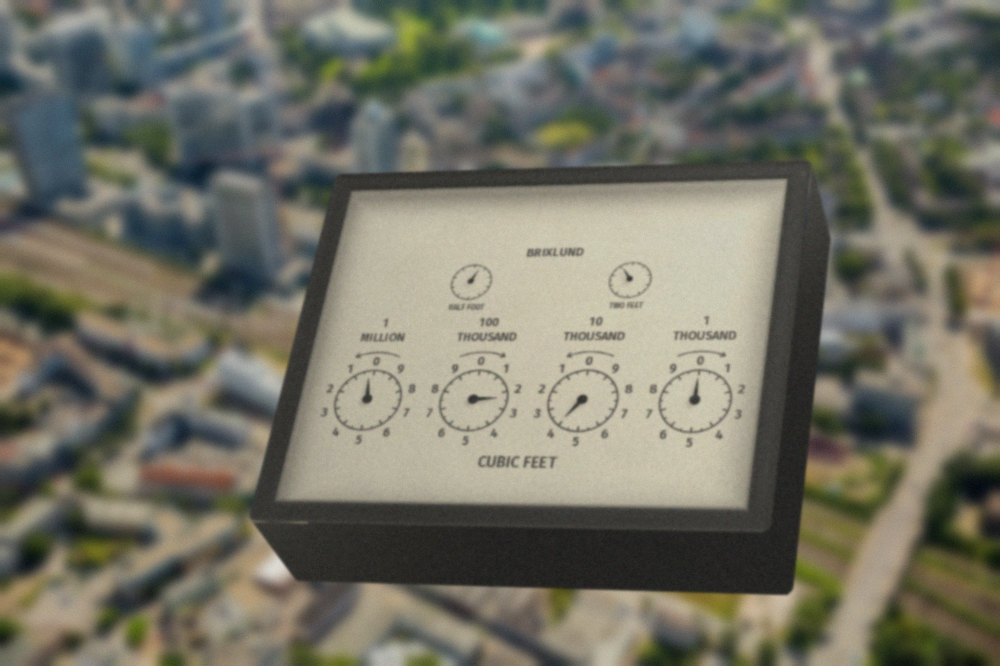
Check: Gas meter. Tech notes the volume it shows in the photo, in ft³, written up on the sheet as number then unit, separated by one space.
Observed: 24000 ft³
